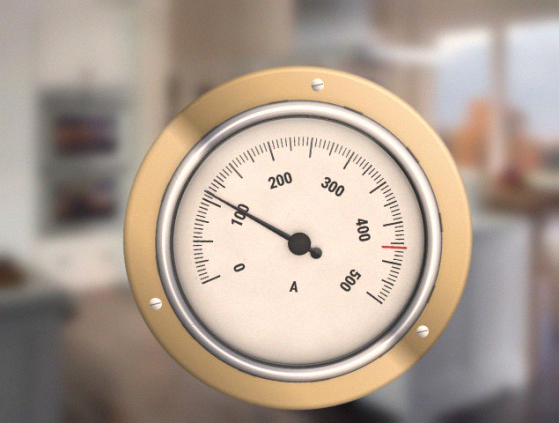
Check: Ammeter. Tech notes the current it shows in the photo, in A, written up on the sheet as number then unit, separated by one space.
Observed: 110 A
